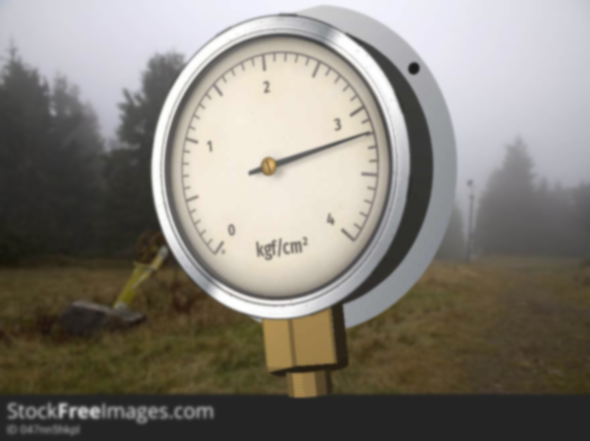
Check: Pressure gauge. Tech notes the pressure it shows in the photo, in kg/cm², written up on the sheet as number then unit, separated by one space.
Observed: 3.2 kg/cm²
